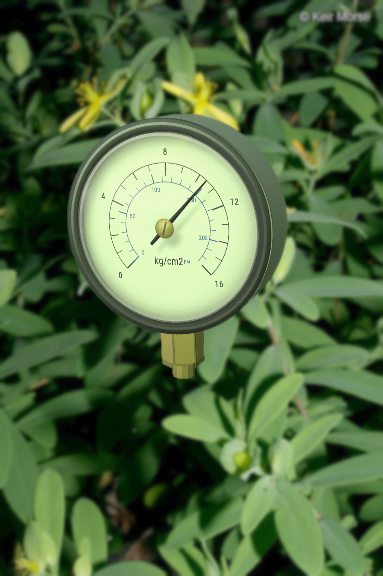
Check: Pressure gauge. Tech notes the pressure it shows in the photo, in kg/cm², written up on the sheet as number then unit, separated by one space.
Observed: 10.5 kg/cm²
